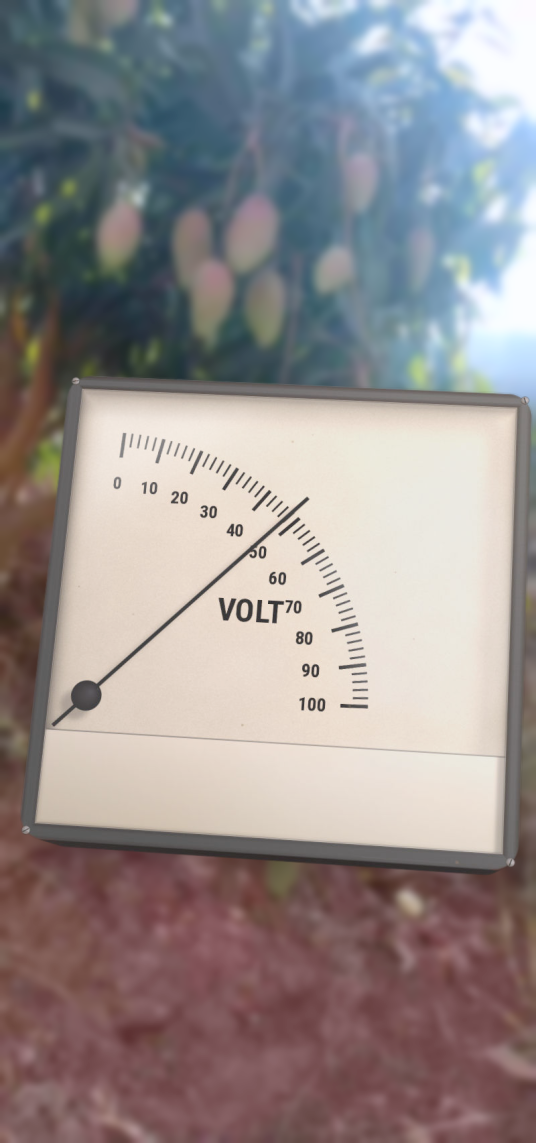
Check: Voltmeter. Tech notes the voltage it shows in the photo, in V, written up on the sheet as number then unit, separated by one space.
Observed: 48 V
